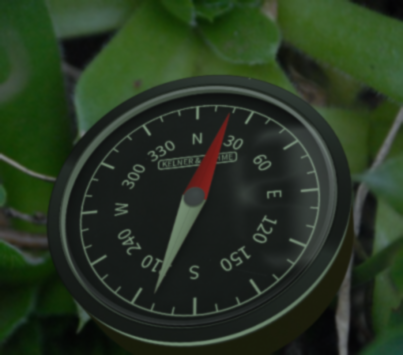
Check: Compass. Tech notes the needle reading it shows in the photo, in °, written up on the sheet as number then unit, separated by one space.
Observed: 20 °
